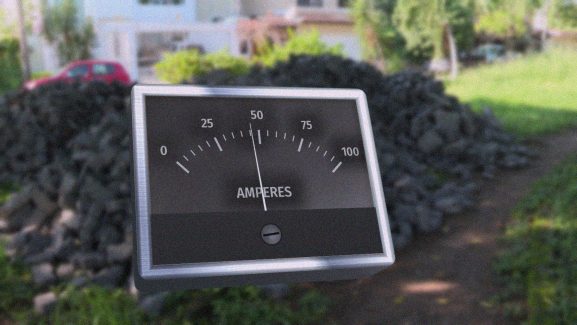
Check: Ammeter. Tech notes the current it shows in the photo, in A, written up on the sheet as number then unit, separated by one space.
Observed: 45 A
